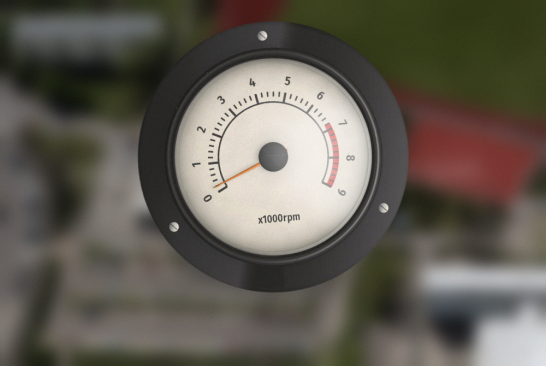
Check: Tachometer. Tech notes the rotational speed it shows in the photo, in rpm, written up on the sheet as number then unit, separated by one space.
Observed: 200 rpm
